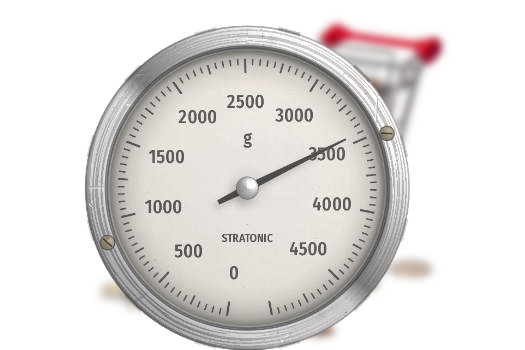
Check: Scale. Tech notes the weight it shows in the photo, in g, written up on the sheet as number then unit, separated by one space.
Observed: 3450 g
